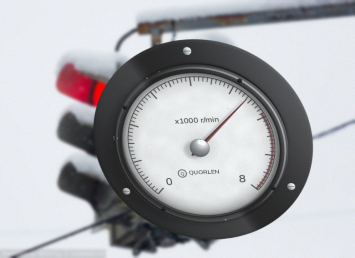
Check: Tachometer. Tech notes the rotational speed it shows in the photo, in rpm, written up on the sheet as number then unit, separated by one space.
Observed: 5400 rpm
